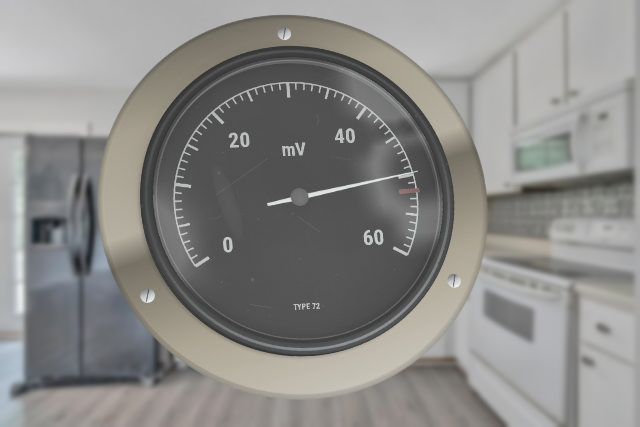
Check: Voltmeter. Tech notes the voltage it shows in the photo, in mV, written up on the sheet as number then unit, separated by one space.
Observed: 50 mV
